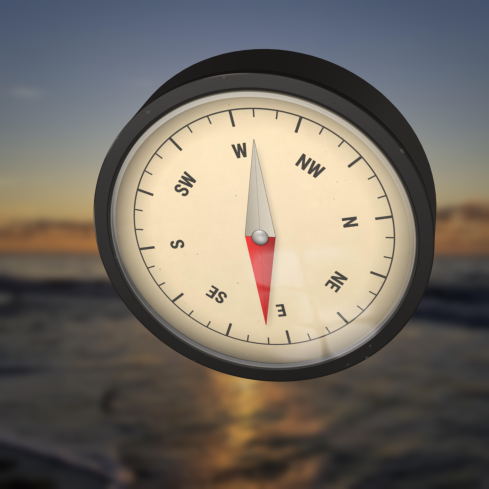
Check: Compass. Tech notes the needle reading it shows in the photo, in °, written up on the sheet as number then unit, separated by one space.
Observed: 100 °
